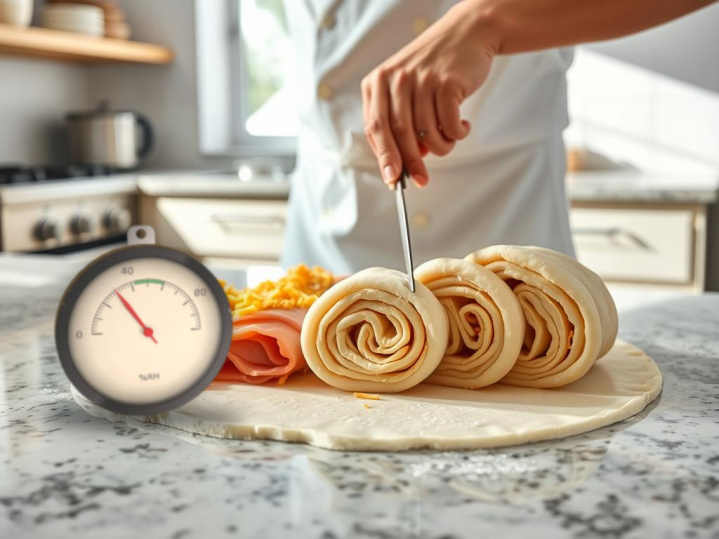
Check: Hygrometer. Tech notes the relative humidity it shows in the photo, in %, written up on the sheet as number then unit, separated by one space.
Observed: 30 %
